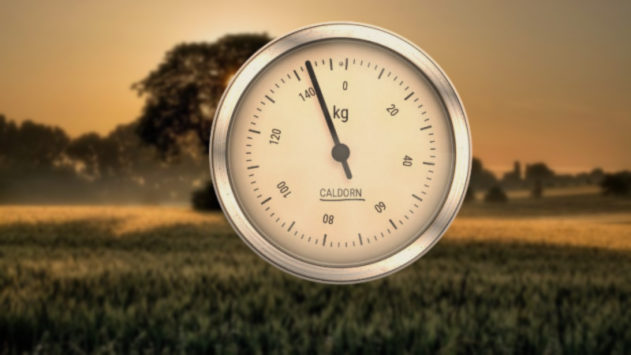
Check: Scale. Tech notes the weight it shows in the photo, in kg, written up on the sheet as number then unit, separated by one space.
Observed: 144 kg
